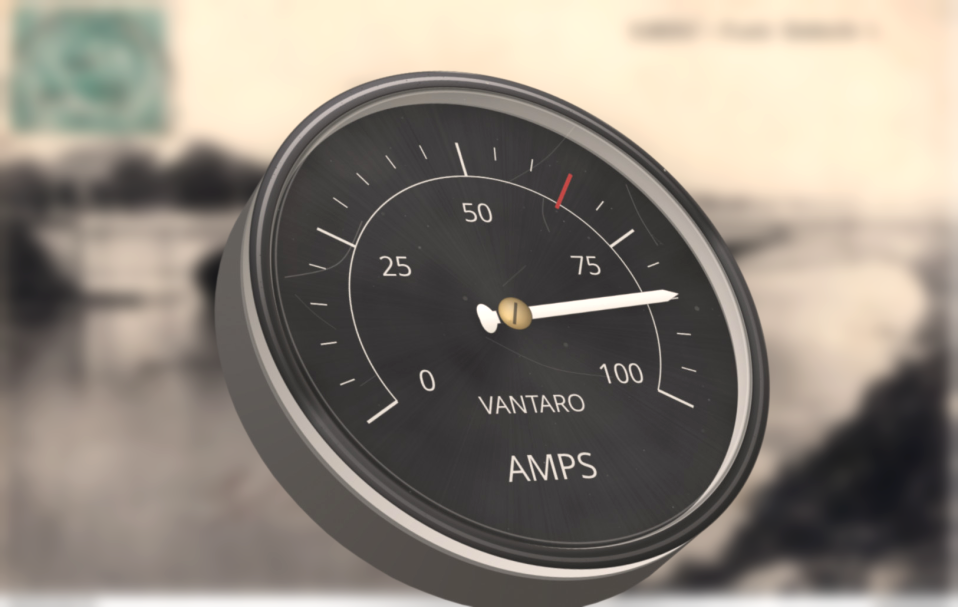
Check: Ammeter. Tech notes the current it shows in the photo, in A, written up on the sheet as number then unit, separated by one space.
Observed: 85 A
